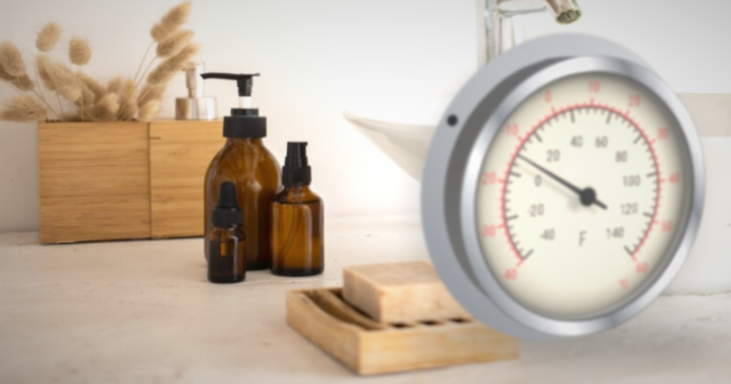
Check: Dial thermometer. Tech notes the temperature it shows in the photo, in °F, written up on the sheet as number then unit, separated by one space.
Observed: 8 °F
